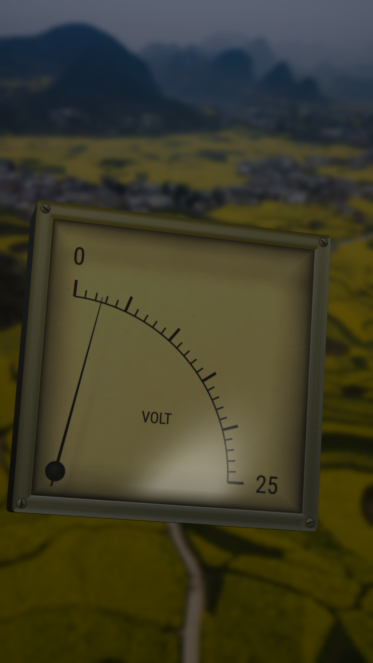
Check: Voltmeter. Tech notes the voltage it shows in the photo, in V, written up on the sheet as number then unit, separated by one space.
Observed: 2.5 V
